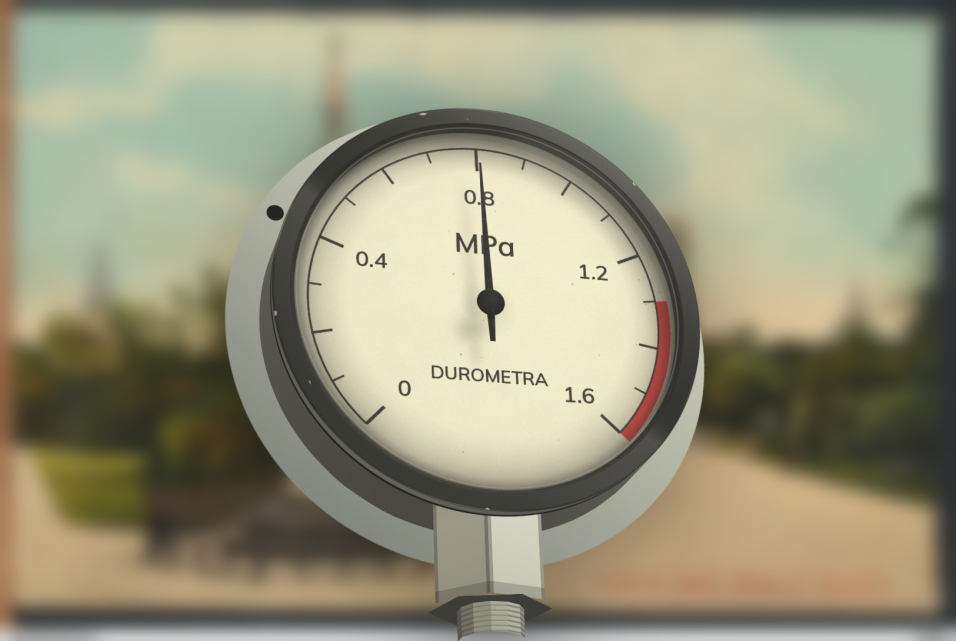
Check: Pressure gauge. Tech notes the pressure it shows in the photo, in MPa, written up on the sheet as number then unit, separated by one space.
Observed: 0.8 MPa
